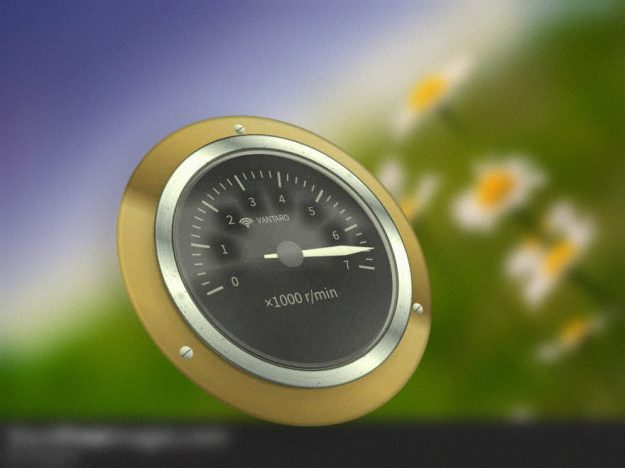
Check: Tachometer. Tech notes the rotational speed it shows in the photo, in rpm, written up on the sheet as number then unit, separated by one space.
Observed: 6600 rpm
